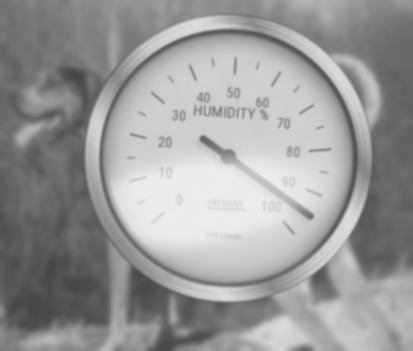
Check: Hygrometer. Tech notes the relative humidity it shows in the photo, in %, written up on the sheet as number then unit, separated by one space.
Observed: 95 %
